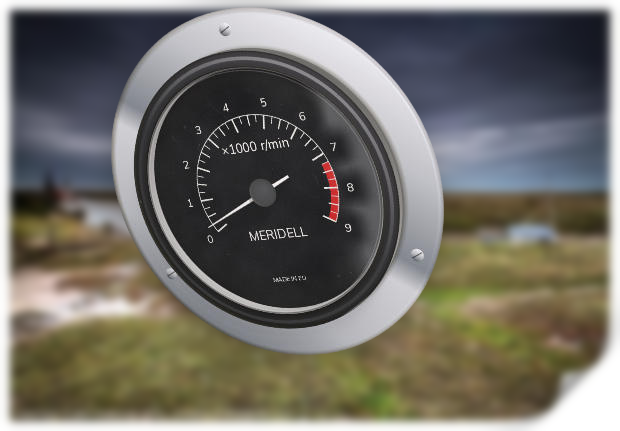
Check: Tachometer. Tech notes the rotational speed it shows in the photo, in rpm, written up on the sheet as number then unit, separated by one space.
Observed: 250 rpm
